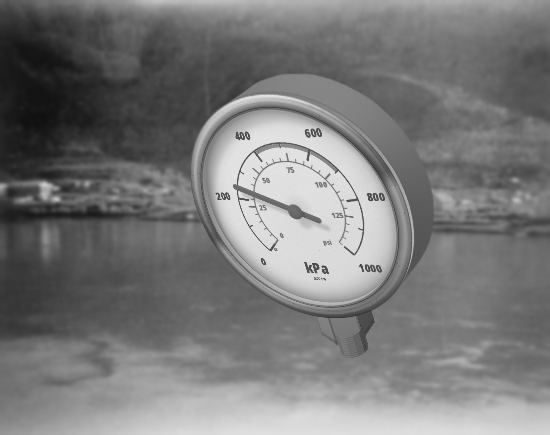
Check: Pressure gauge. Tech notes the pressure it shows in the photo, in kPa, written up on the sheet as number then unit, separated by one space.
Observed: 250 kPa
